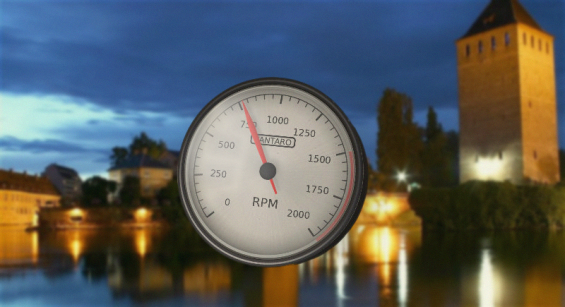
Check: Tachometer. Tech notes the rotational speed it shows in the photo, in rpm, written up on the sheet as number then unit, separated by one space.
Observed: 775 rpm
